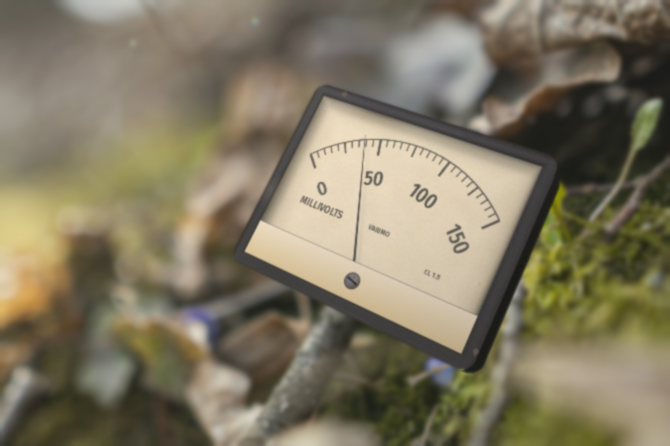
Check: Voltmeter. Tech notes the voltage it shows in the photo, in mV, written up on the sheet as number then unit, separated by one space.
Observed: 40 mV
